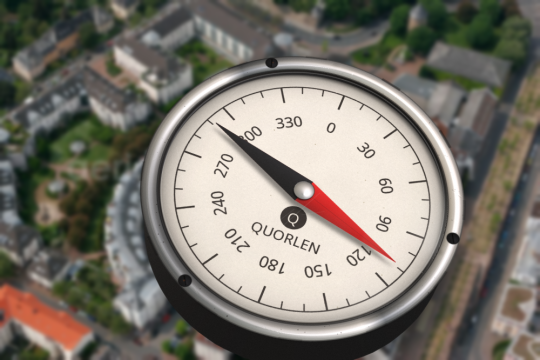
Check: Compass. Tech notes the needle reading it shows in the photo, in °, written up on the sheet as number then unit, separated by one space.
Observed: 110 °
